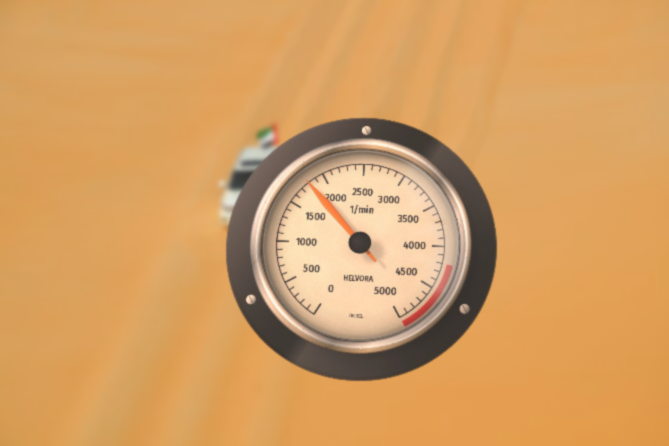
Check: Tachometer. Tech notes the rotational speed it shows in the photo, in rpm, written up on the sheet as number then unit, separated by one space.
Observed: 1800 rpm
